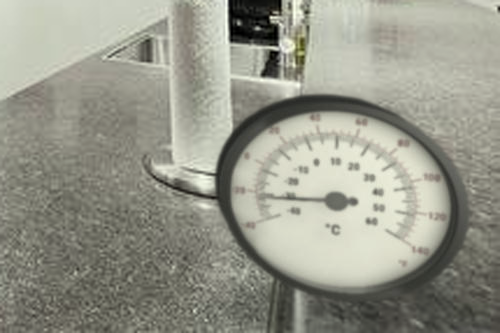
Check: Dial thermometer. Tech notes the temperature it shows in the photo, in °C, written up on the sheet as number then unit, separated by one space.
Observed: -30 °C
